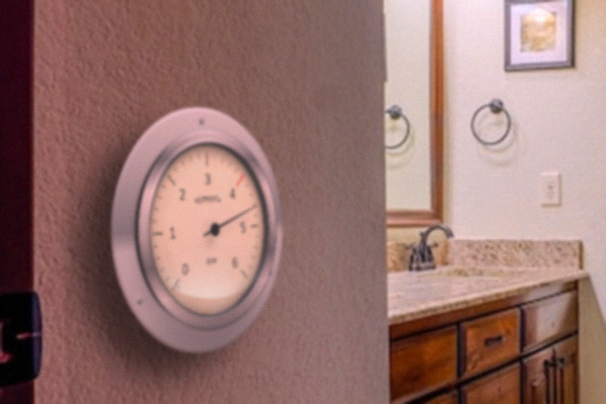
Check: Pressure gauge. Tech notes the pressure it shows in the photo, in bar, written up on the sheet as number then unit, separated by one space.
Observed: 4.6 bar
